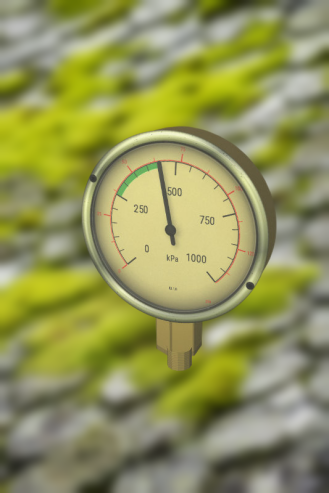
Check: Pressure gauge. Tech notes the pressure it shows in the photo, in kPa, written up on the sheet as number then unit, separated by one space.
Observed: 450 kPa
